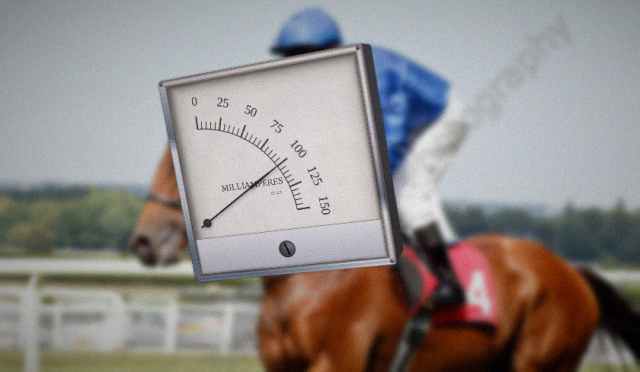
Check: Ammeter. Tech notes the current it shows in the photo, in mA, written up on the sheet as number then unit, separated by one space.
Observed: 100 mA
